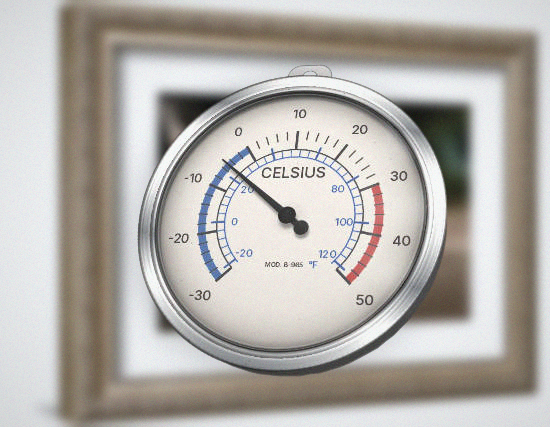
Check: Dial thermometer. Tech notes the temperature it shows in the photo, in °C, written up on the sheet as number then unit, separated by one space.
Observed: -5 °C
